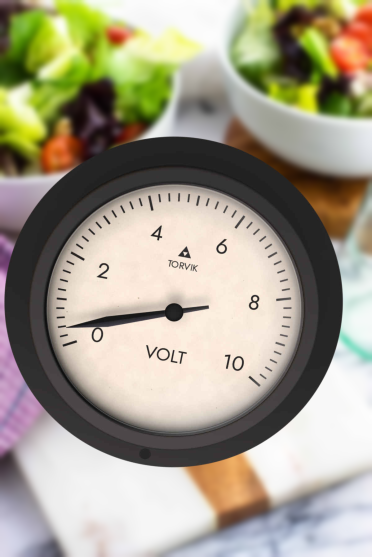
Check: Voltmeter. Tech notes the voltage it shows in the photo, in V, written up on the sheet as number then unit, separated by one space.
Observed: 0.4 V
